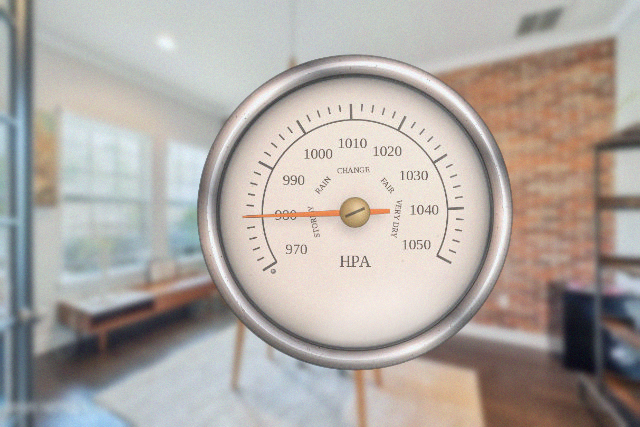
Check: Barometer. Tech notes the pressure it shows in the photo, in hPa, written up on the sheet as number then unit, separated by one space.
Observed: 980 hPa
